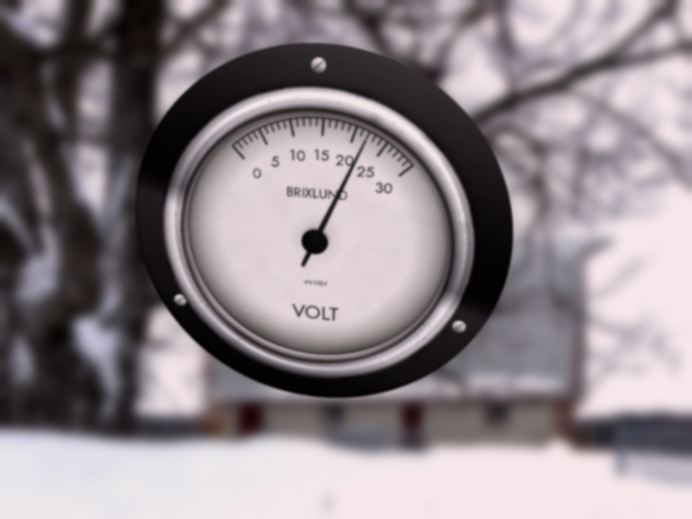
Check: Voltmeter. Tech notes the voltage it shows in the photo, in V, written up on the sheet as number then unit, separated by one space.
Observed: 22 V
